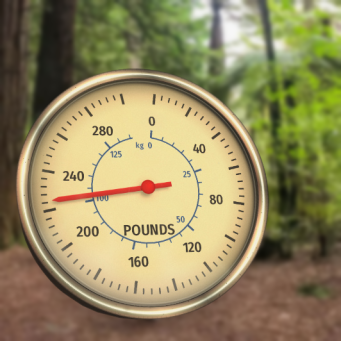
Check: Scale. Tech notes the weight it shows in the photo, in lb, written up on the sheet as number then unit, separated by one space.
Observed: 224 lb
